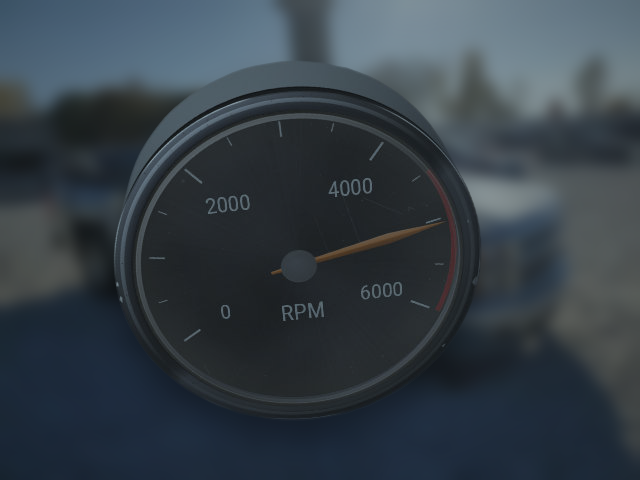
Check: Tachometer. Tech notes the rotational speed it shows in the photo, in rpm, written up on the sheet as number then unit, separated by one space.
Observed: 5000 rpm
